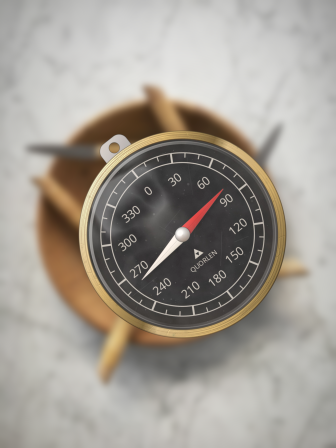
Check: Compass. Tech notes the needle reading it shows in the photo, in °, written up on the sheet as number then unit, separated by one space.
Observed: 80 °
